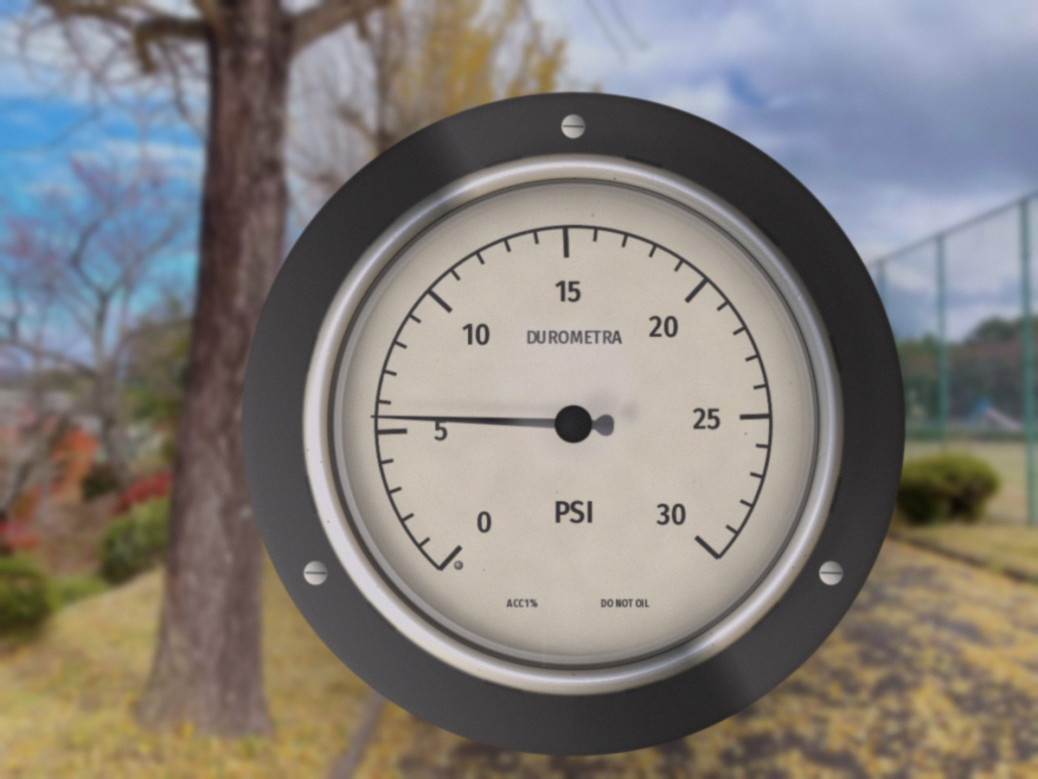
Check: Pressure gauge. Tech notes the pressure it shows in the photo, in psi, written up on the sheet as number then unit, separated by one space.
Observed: 5.5 psi
